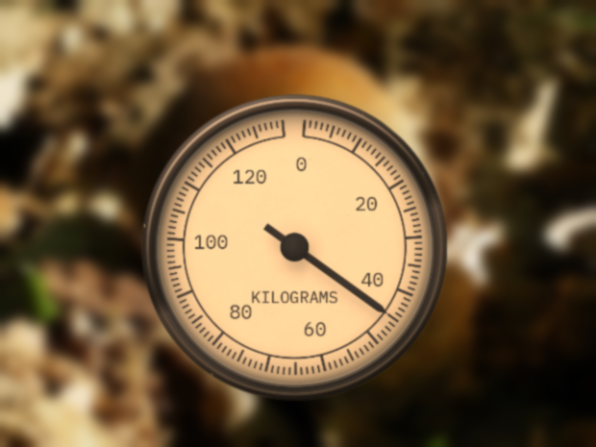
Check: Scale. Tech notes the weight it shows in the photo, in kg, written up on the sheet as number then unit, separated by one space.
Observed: 45 kg
